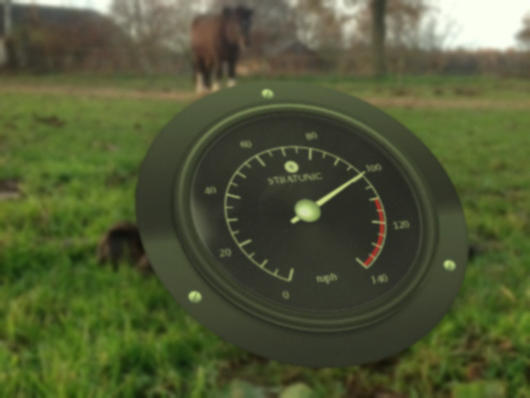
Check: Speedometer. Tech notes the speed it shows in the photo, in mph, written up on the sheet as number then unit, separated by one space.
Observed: 100 mph
